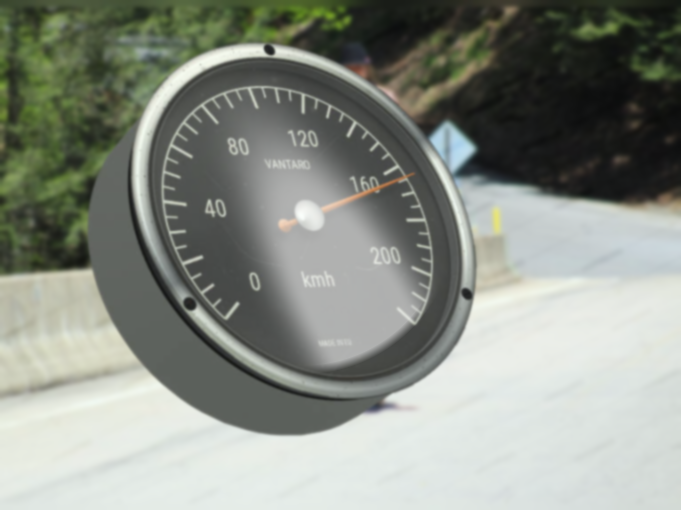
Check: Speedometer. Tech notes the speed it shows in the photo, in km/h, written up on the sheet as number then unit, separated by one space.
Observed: 165 km/h
